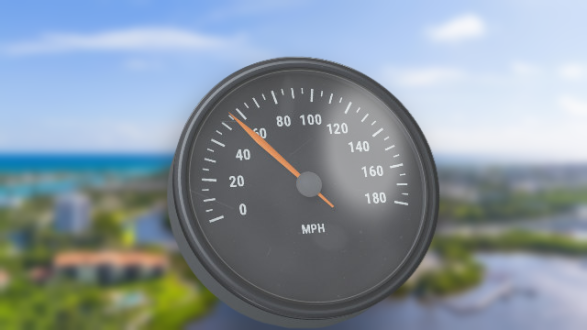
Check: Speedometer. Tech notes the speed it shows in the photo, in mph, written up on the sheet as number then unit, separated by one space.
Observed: 55 mph
